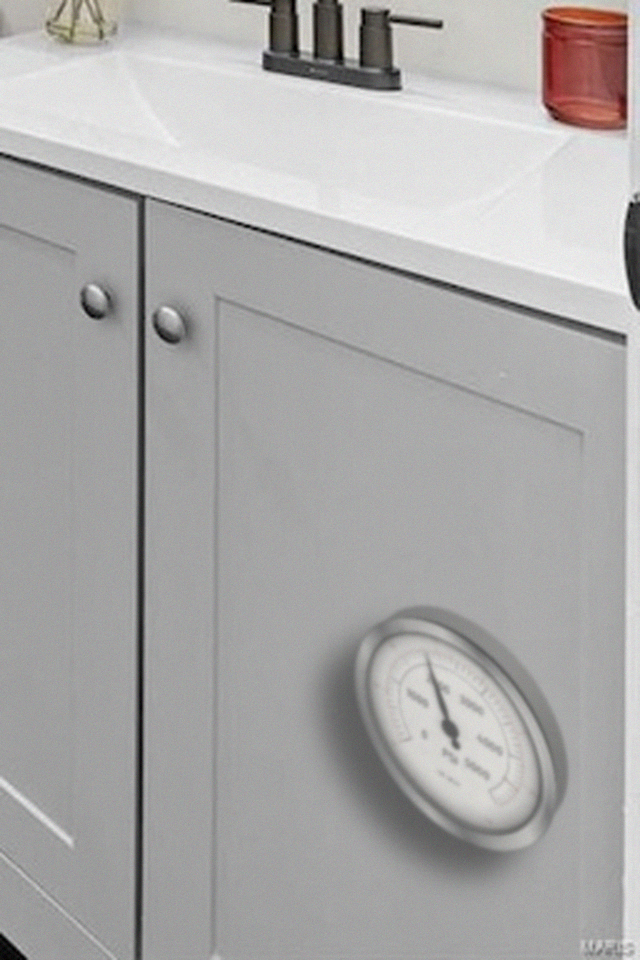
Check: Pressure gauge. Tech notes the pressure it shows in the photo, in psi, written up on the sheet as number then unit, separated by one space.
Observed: 2000 psi
